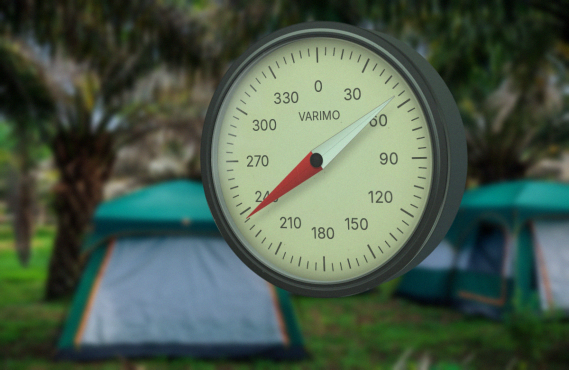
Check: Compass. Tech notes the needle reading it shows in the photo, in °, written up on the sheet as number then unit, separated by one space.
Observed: 235 °
